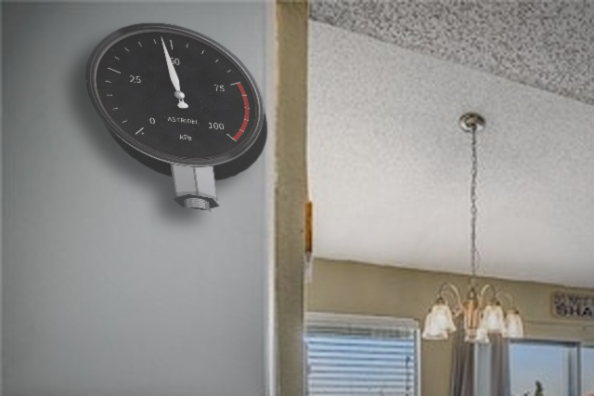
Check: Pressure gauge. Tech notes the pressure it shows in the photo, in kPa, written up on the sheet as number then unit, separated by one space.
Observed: 47.5 kPa
